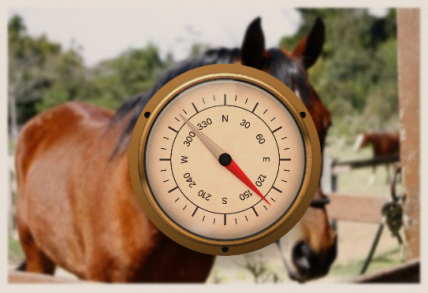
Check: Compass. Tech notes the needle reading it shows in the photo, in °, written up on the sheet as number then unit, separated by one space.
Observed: 135 °
